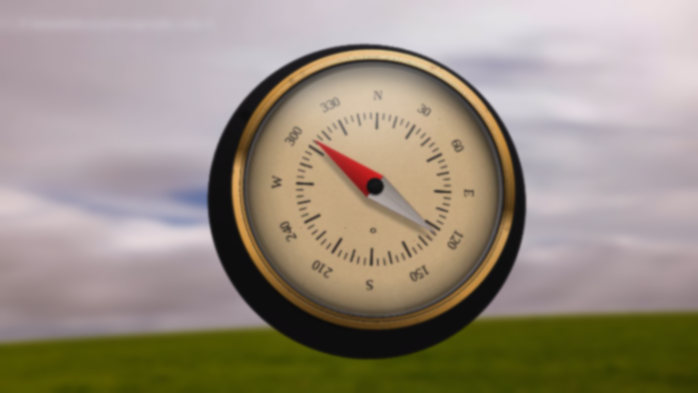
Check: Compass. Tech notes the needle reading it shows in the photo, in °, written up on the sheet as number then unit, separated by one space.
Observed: 305 °
